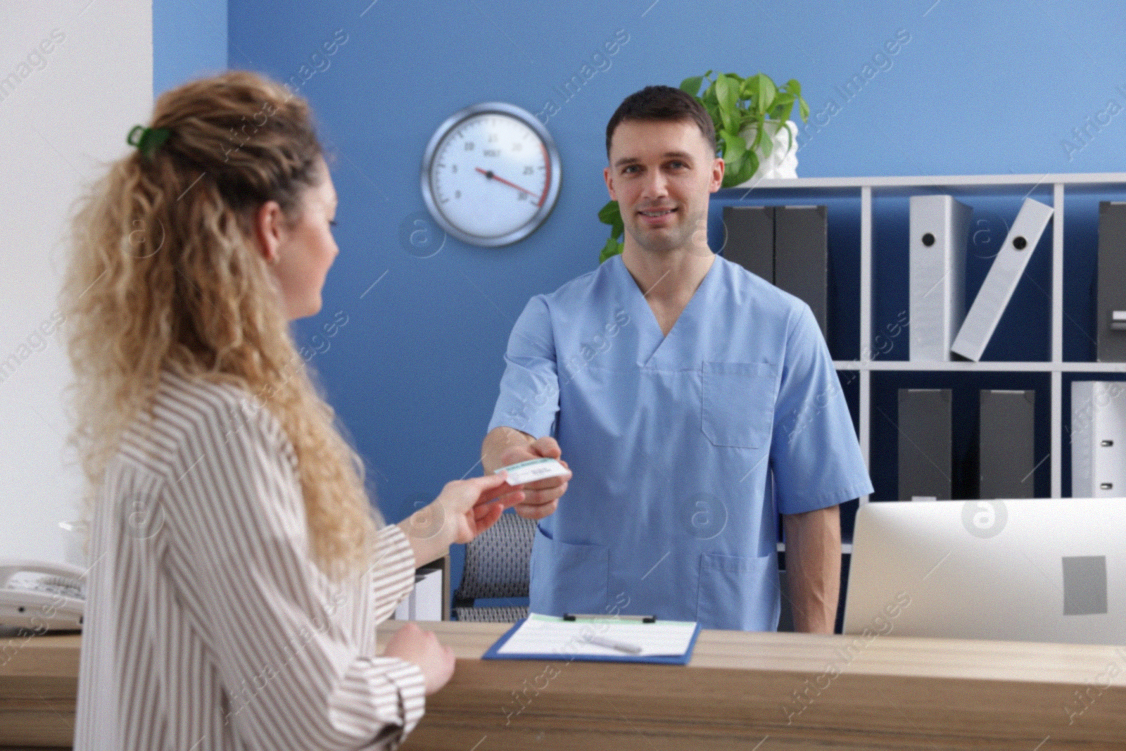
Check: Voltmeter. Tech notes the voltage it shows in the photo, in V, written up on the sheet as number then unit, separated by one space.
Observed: 29 V
